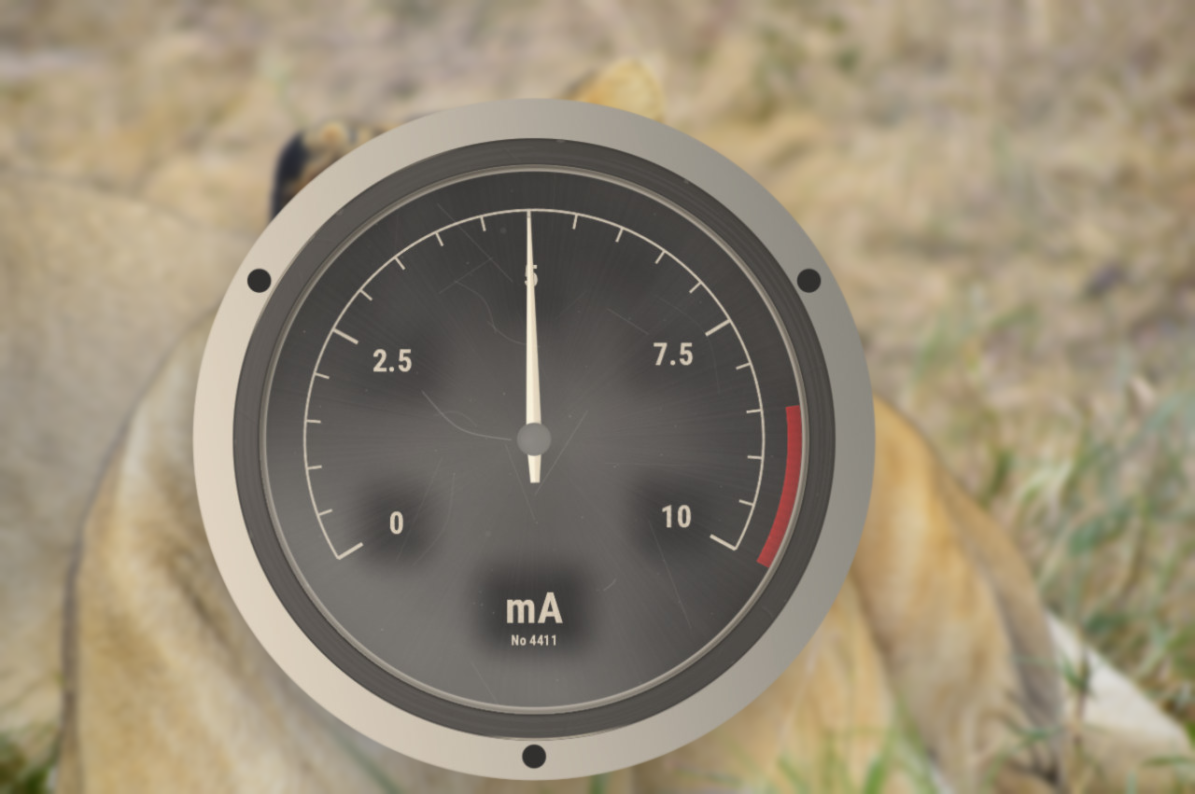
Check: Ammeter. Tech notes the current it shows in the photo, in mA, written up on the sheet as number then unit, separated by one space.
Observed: 5 mA
